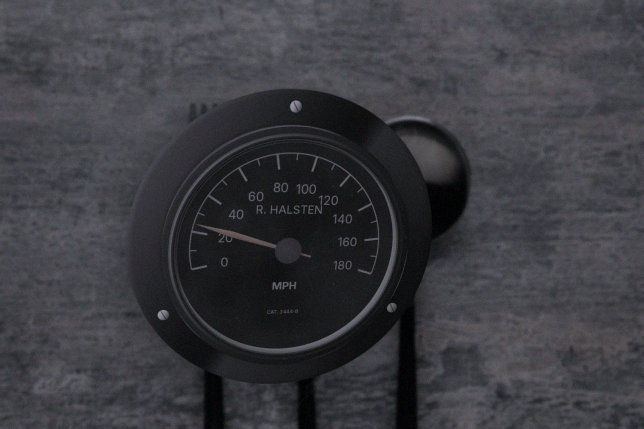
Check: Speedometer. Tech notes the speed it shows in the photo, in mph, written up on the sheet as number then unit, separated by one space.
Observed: 25 mph
